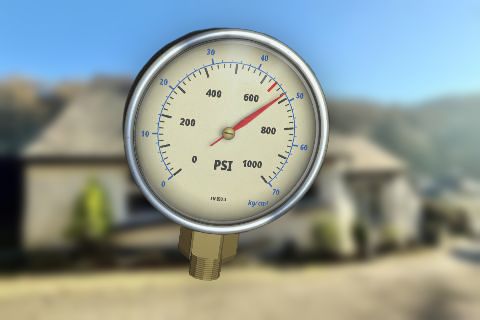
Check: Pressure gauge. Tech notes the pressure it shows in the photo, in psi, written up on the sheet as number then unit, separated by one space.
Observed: 680 psi
